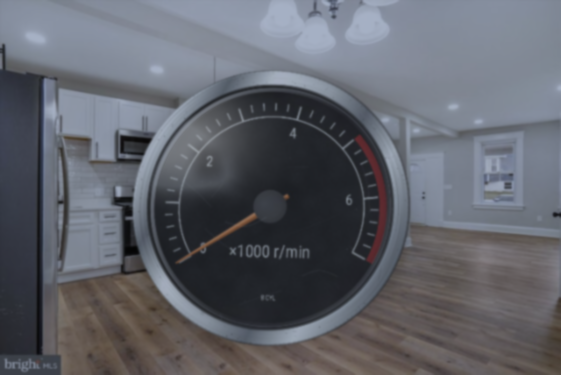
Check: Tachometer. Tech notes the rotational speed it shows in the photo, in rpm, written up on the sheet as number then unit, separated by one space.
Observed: 0 rpm
